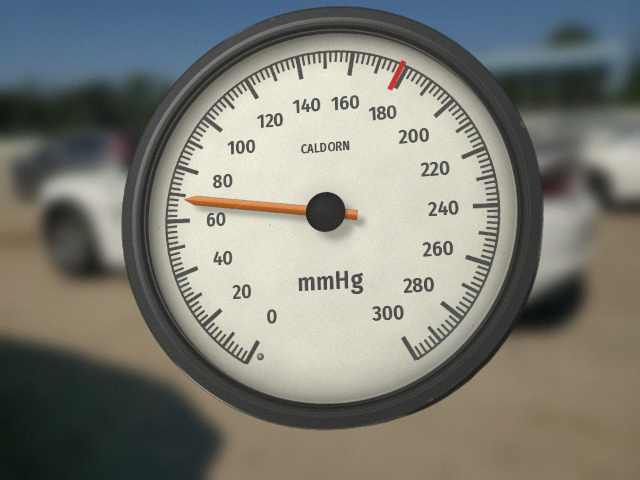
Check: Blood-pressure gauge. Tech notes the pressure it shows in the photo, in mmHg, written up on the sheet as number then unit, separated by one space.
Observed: 68 mmHg
